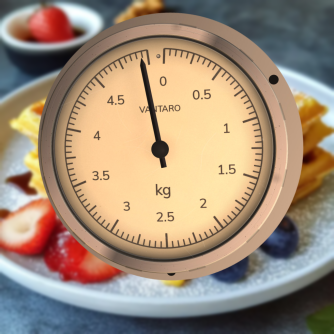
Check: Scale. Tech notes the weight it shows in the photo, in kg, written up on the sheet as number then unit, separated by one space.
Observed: 4.95 kg
